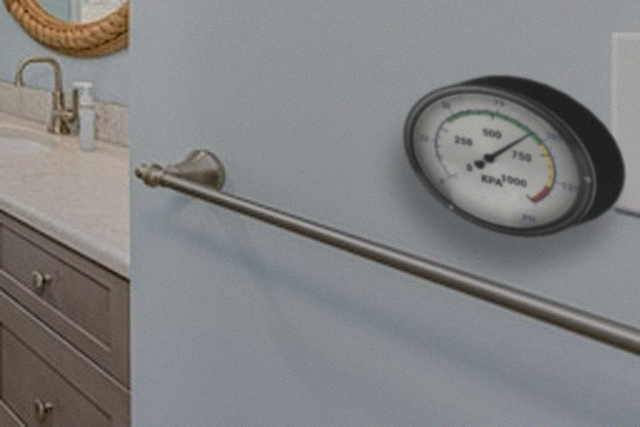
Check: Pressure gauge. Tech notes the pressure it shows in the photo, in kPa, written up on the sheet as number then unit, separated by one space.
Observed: 650 kPa
